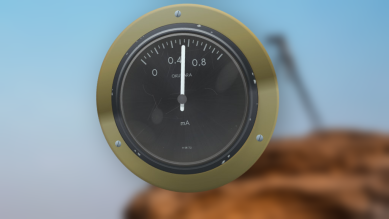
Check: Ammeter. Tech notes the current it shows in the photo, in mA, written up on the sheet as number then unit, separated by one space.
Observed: 0.55 mA
